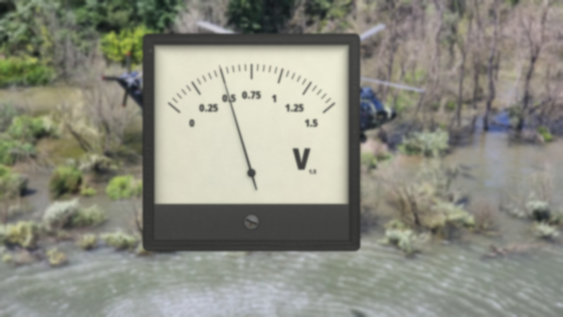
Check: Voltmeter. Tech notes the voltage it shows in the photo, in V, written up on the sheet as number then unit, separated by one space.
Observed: 0.5 V
